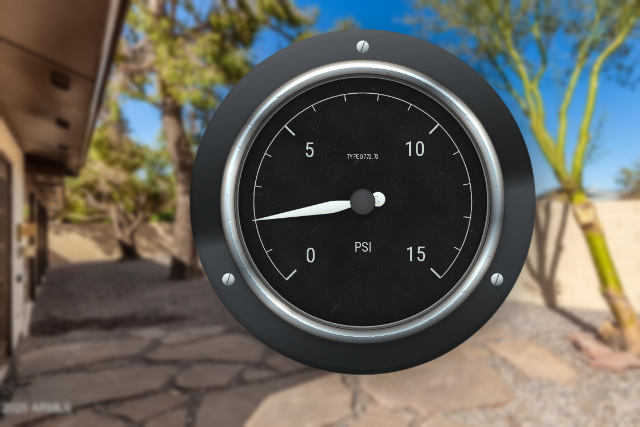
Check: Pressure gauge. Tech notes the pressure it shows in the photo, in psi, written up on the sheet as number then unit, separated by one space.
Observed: 2 psi
